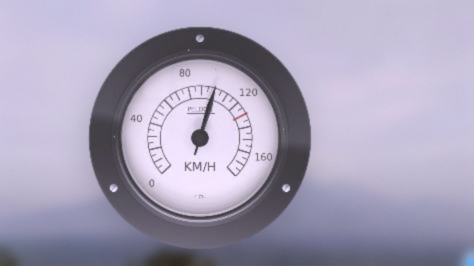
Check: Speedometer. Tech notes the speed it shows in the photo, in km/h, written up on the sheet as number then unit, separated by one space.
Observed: 100 km/h
